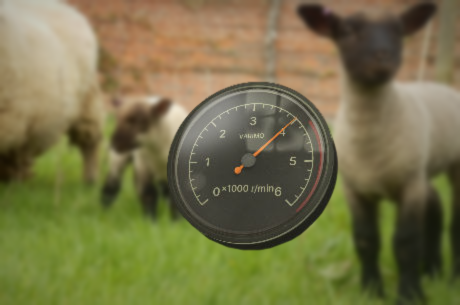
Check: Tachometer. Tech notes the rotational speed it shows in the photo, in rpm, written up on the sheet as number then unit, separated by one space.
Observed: 4000 rpm
